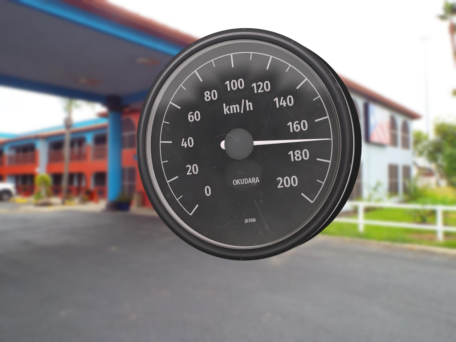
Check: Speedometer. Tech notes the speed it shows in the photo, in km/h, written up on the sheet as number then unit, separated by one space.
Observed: 170 km/h
